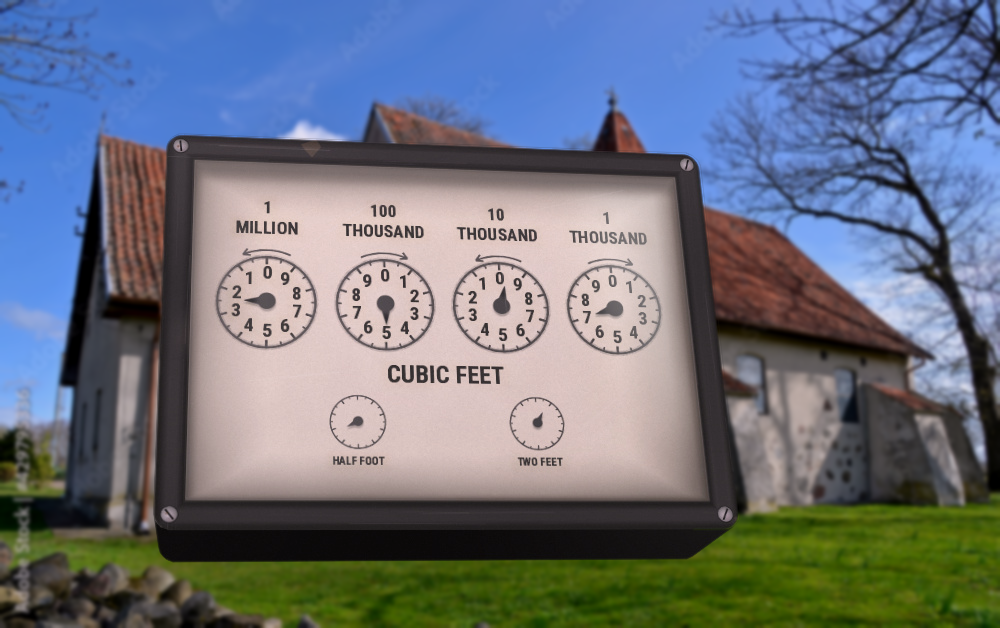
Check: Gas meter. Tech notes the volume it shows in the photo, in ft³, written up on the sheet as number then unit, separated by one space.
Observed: 249700 ft³
